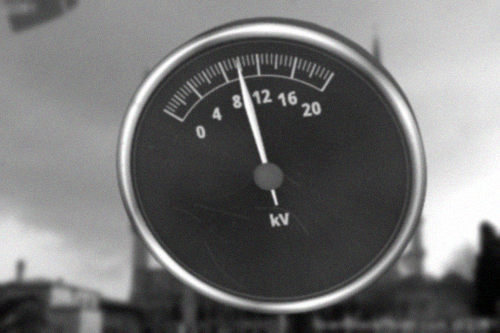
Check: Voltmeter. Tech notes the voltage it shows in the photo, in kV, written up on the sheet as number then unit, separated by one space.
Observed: 10 kV
